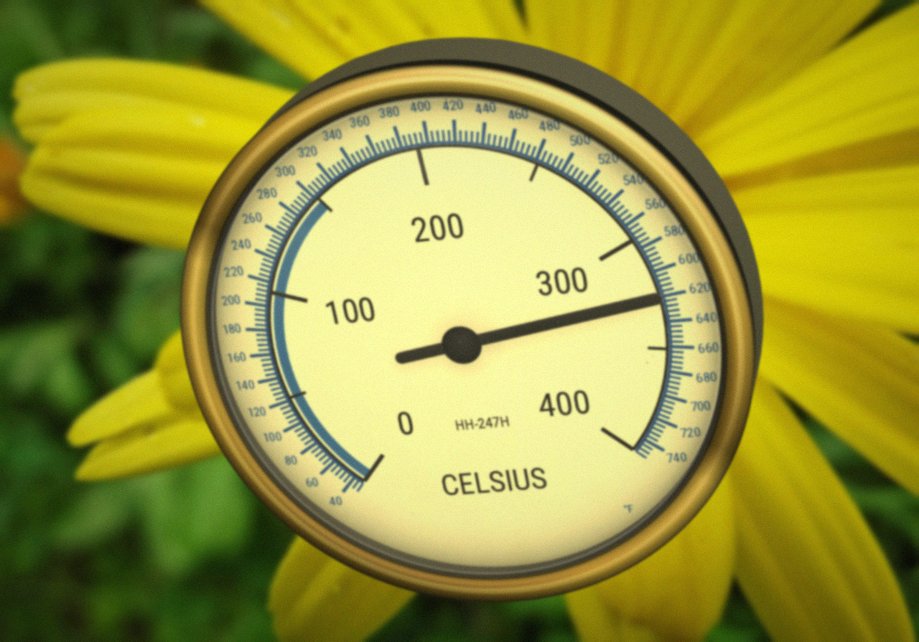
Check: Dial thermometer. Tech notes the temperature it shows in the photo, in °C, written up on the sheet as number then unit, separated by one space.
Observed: 325 °C
